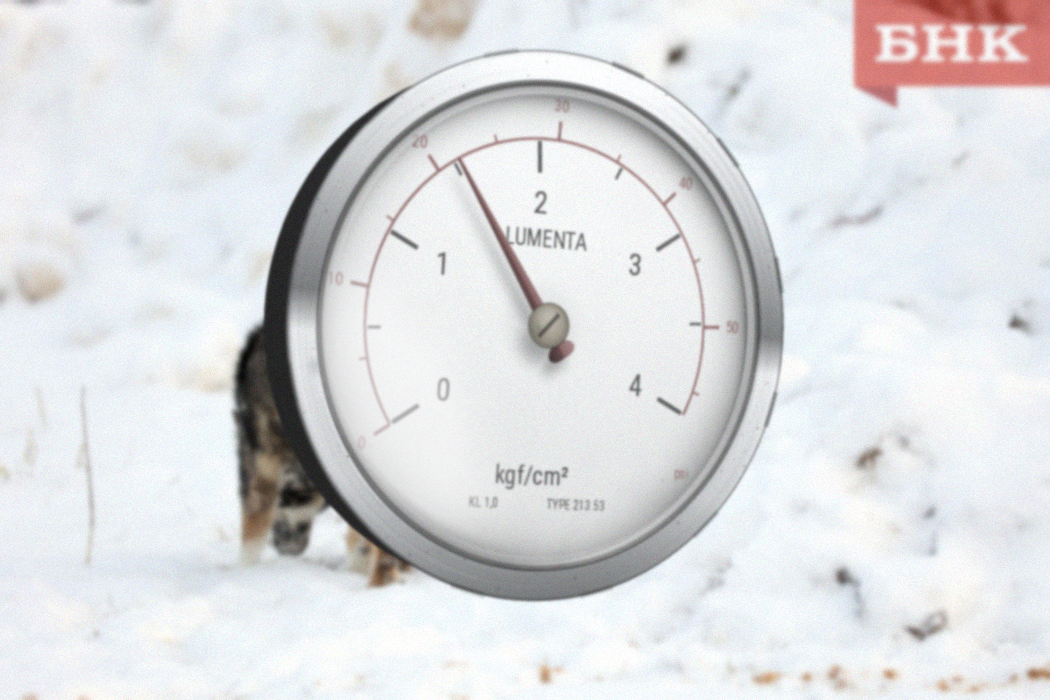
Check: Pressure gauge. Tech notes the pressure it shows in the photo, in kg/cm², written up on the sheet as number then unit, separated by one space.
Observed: 1.5 kg/cm²
